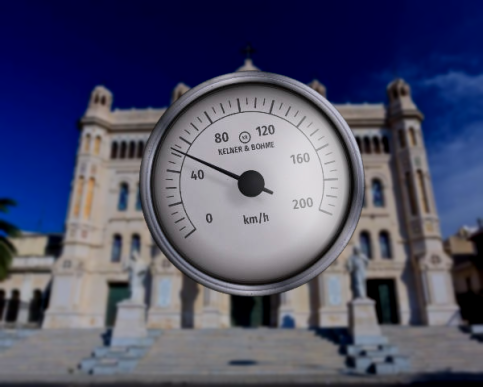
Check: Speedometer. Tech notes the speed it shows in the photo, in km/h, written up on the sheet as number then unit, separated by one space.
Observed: 52.5 km/h
